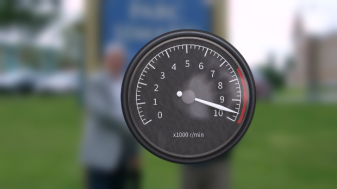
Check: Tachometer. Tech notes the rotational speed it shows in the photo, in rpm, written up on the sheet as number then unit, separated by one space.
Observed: 9600 rpm
